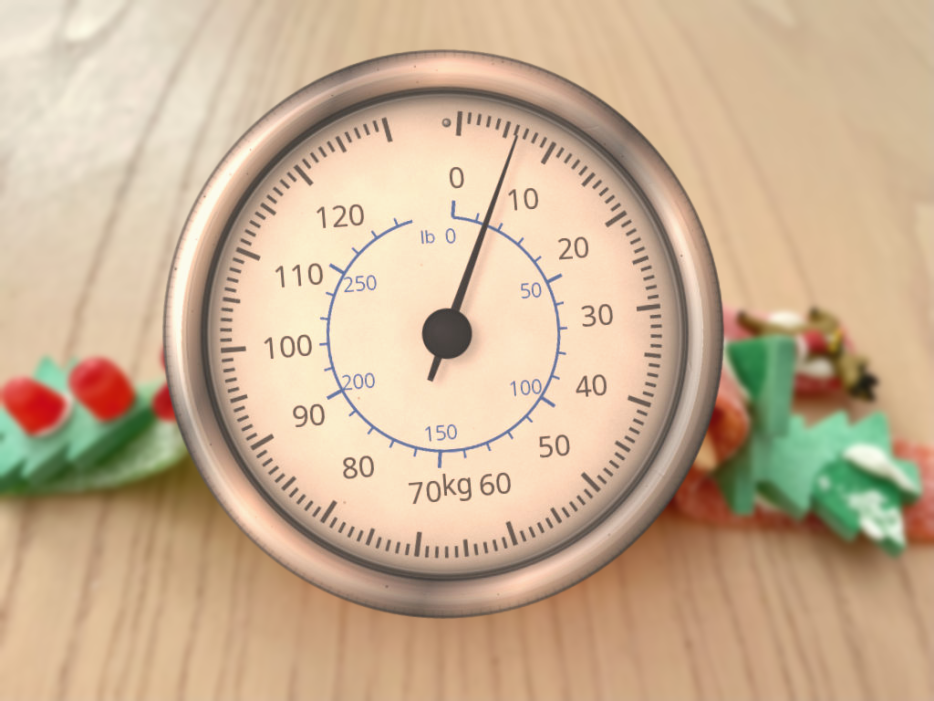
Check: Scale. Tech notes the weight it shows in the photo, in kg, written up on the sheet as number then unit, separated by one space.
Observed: 6 kg
